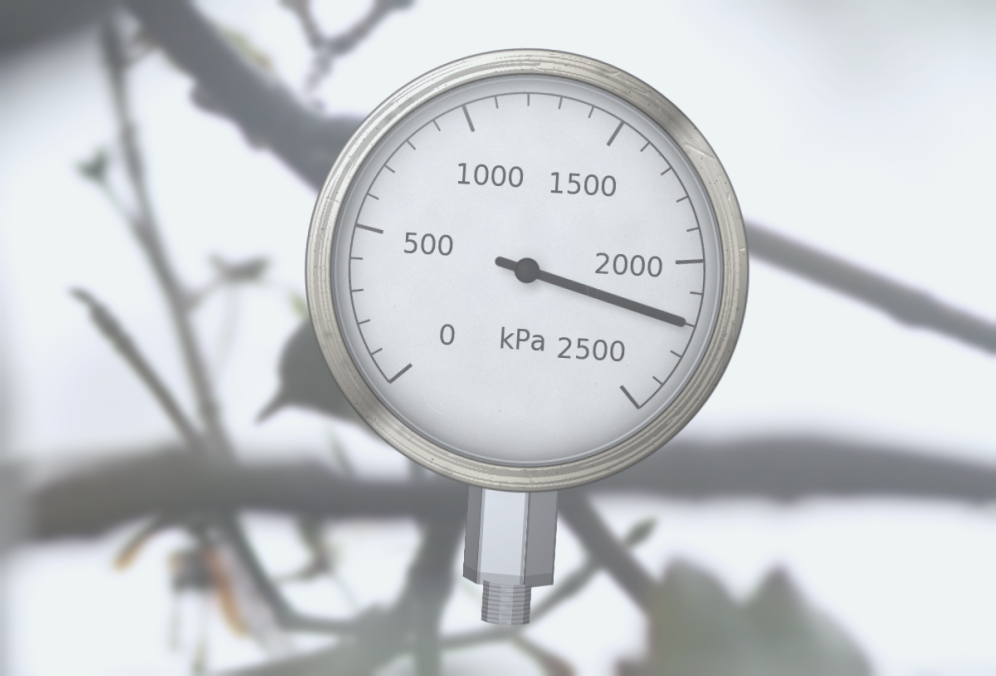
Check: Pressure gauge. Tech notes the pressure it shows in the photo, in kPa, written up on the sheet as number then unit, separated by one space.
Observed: 2200 kPa
